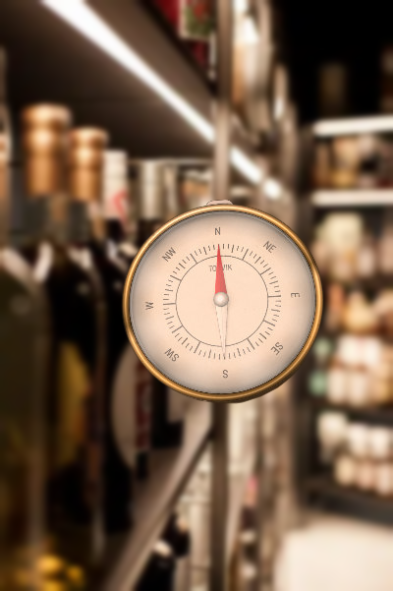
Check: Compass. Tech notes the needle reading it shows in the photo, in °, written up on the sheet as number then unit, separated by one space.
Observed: 0 °
